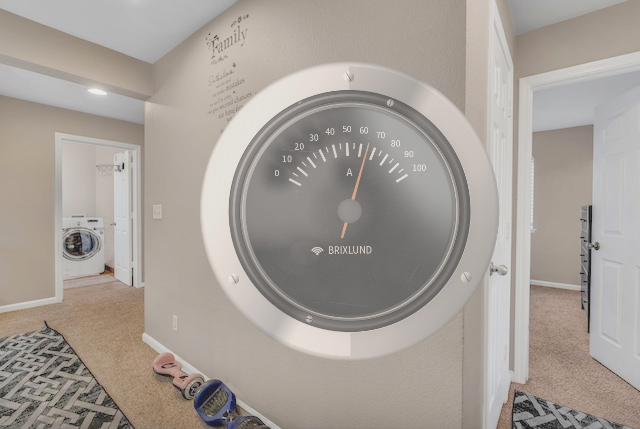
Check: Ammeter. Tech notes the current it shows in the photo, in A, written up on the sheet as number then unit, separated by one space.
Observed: 65 A
